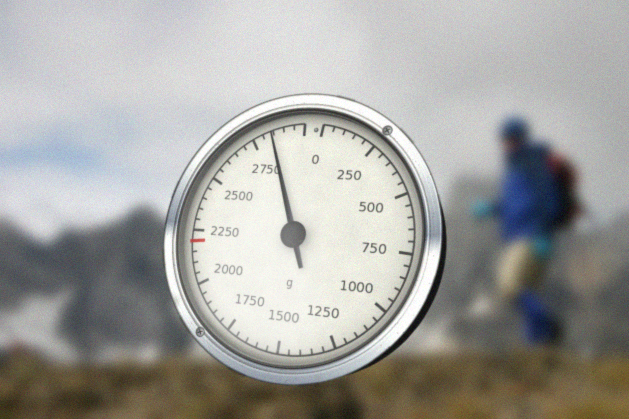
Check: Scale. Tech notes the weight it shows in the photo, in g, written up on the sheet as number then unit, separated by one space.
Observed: 2850 g
